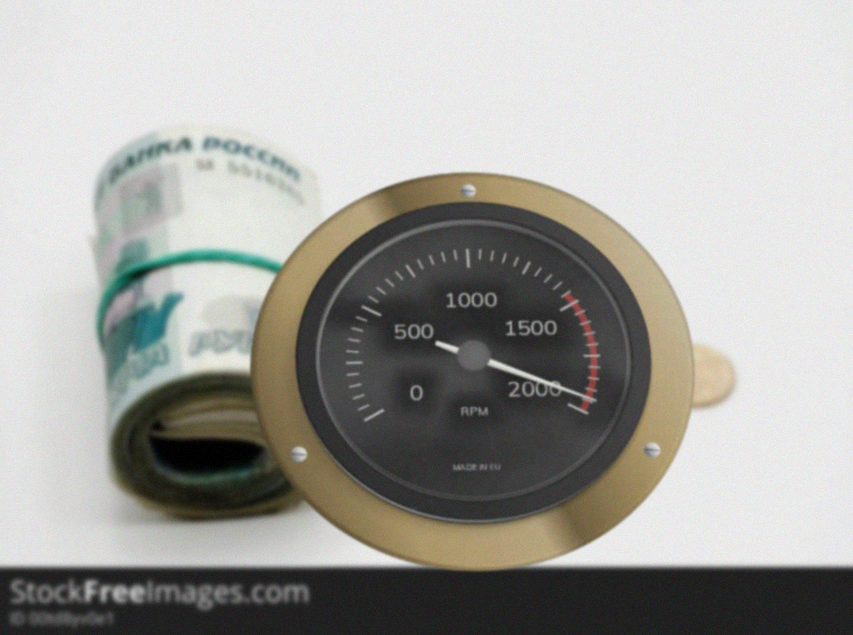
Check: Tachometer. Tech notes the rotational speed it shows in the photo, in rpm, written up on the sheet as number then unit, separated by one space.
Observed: 1950 rpm
